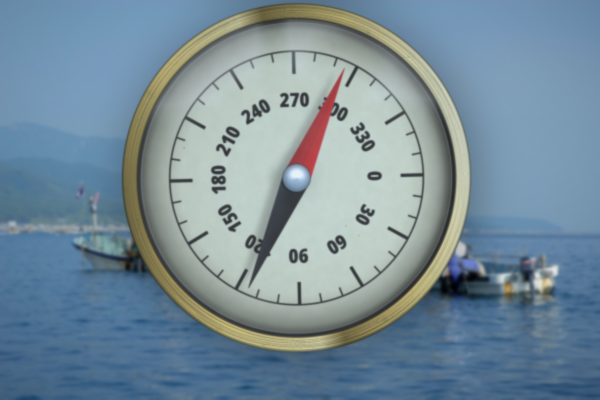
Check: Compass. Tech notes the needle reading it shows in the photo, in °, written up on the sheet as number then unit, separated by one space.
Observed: 295 °
